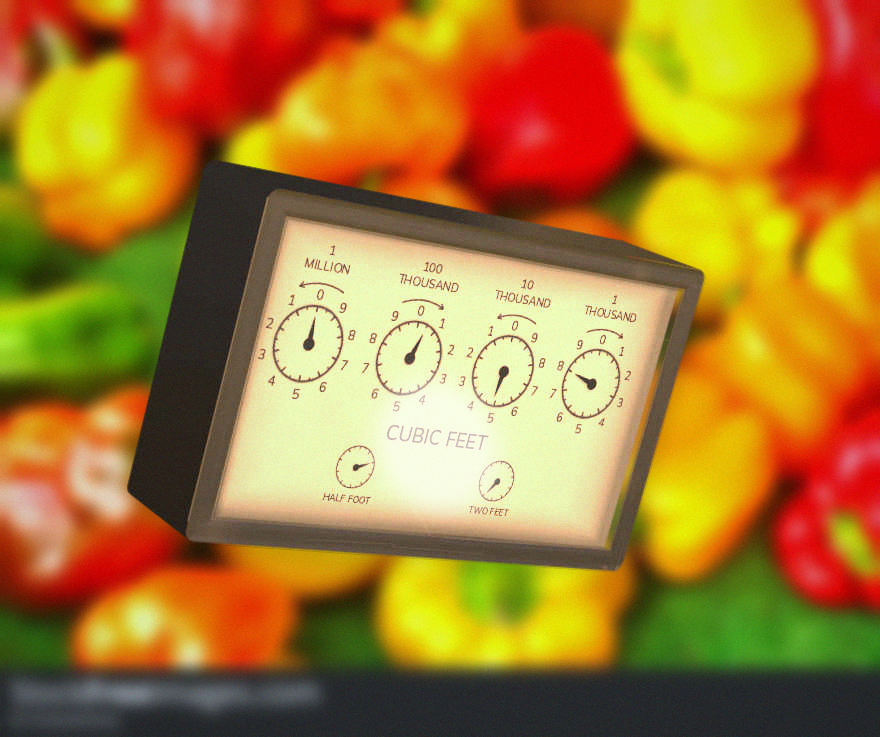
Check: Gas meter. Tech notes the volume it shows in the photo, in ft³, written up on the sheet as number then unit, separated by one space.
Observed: 4800 ft³
